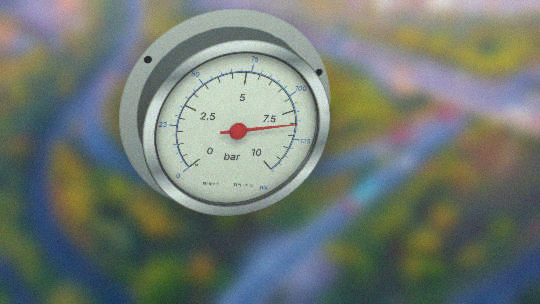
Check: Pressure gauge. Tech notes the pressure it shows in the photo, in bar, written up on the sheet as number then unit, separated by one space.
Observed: 8 bar
